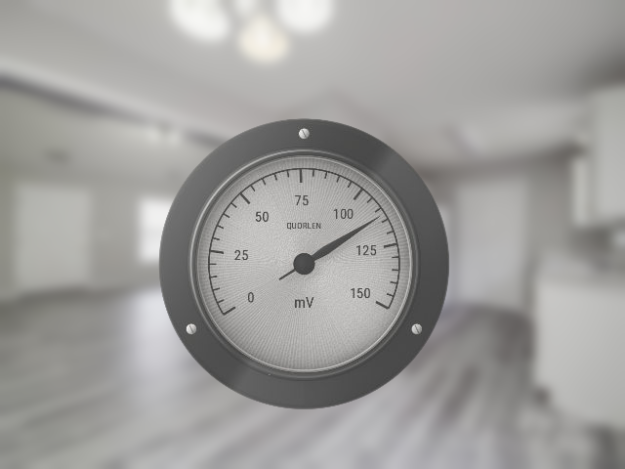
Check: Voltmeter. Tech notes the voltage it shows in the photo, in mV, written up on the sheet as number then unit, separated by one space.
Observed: 112.5 mV
